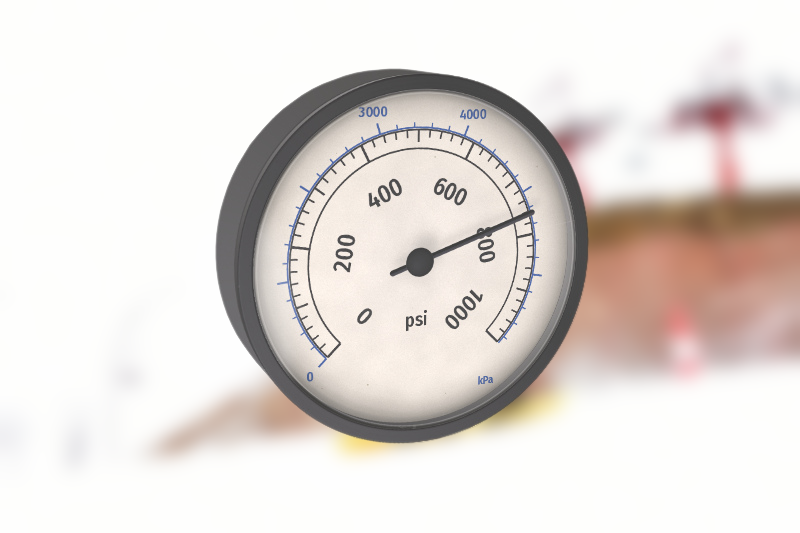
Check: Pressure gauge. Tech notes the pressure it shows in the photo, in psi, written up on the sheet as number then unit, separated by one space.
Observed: 760 psi
